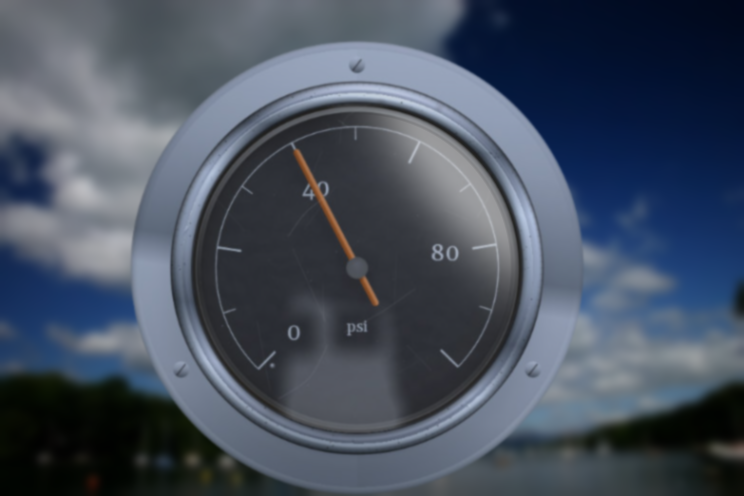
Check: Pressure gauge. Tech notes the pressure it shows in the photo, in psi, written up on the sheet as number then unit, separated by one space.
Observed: 40 psi
